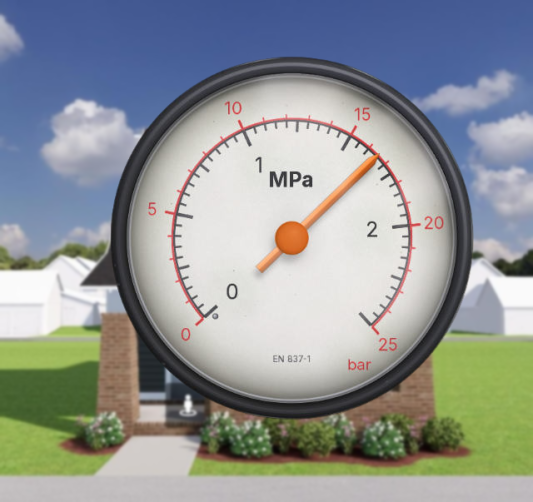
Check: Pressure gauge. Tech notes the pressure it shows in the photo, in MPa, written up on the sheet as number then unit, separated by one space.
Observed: 1.65 MPa
